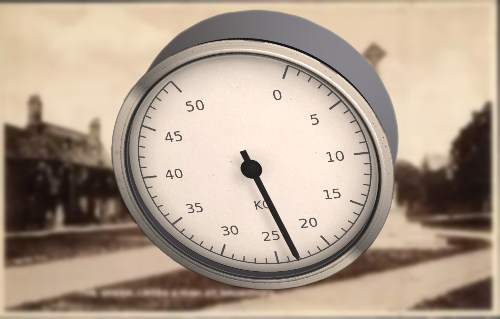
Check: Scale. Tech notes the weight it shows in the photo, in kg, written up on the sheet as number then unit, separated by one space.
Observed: 23 kg
